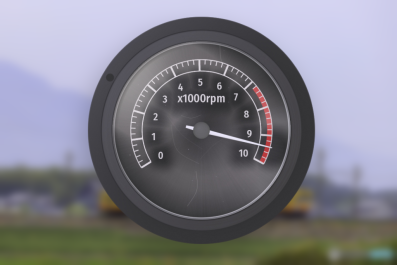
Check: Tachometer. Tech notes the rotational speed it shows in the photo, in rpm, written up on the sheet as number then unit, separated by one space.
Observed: 9400 rpm
